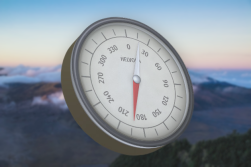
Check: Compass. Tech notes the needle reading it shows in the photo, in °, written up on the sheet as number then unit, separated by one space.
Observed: 195 °
